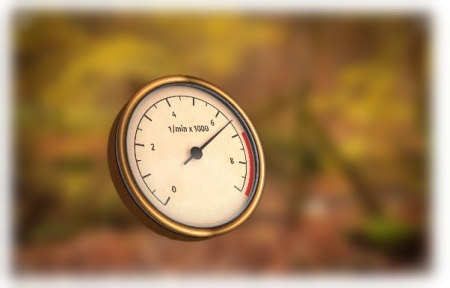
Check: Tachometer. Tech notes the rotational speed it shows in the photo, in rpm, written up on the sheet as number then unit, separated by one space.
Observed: 6500 rpm
